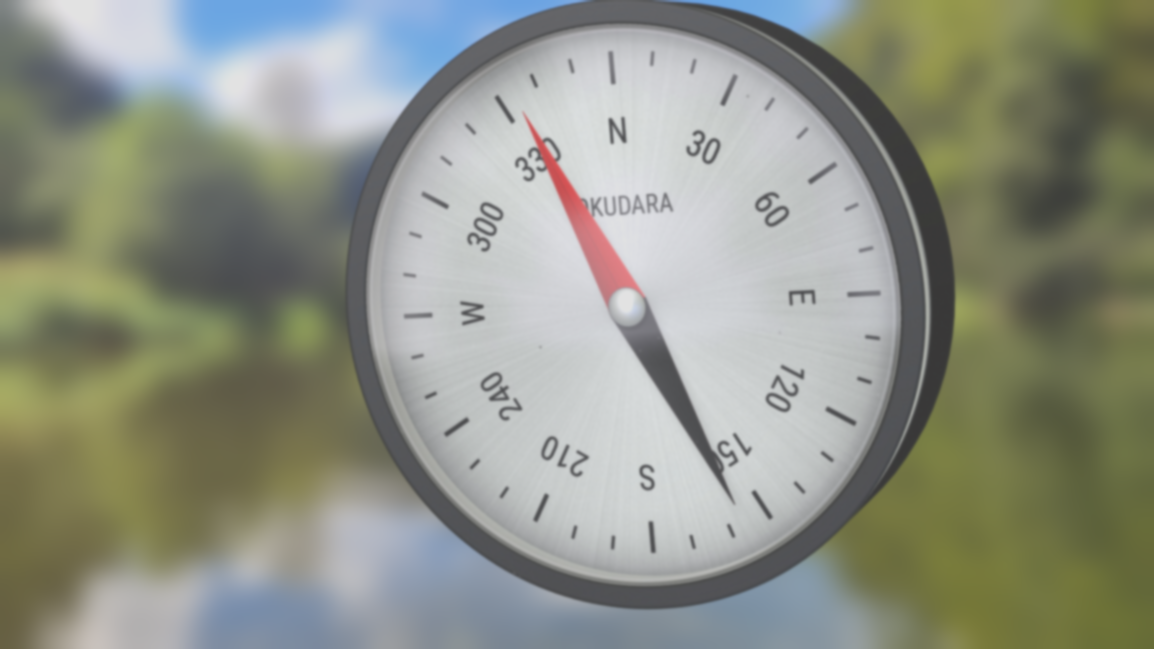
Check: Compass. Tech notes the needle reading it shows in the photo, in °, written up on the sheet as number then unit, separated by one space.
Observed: 335 °
